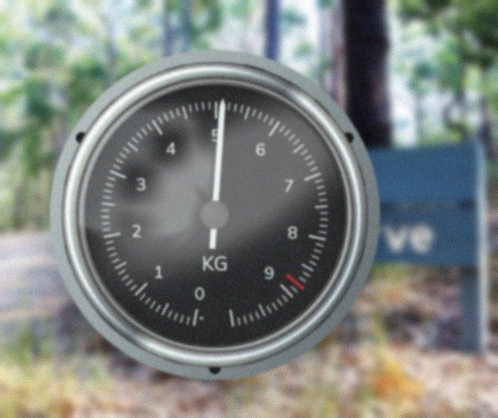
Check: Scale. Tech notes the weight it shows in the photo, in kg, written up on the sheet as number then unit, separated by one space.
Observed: 5.1 kg
